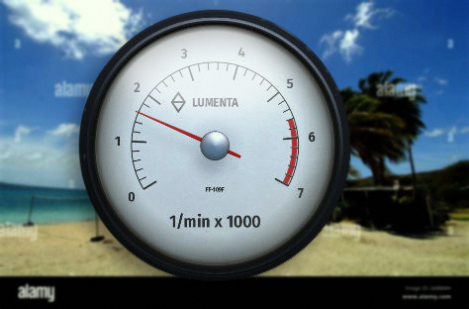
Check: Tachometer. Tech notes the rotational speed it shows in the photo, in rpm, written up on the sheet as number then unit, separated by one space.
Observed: 1600 rpm
